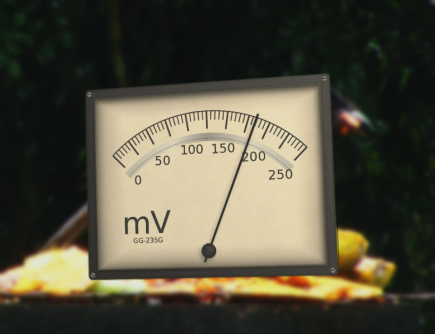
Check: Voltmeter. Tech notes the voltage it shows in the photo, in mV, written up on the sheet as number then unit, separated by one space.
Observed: 185 mV
